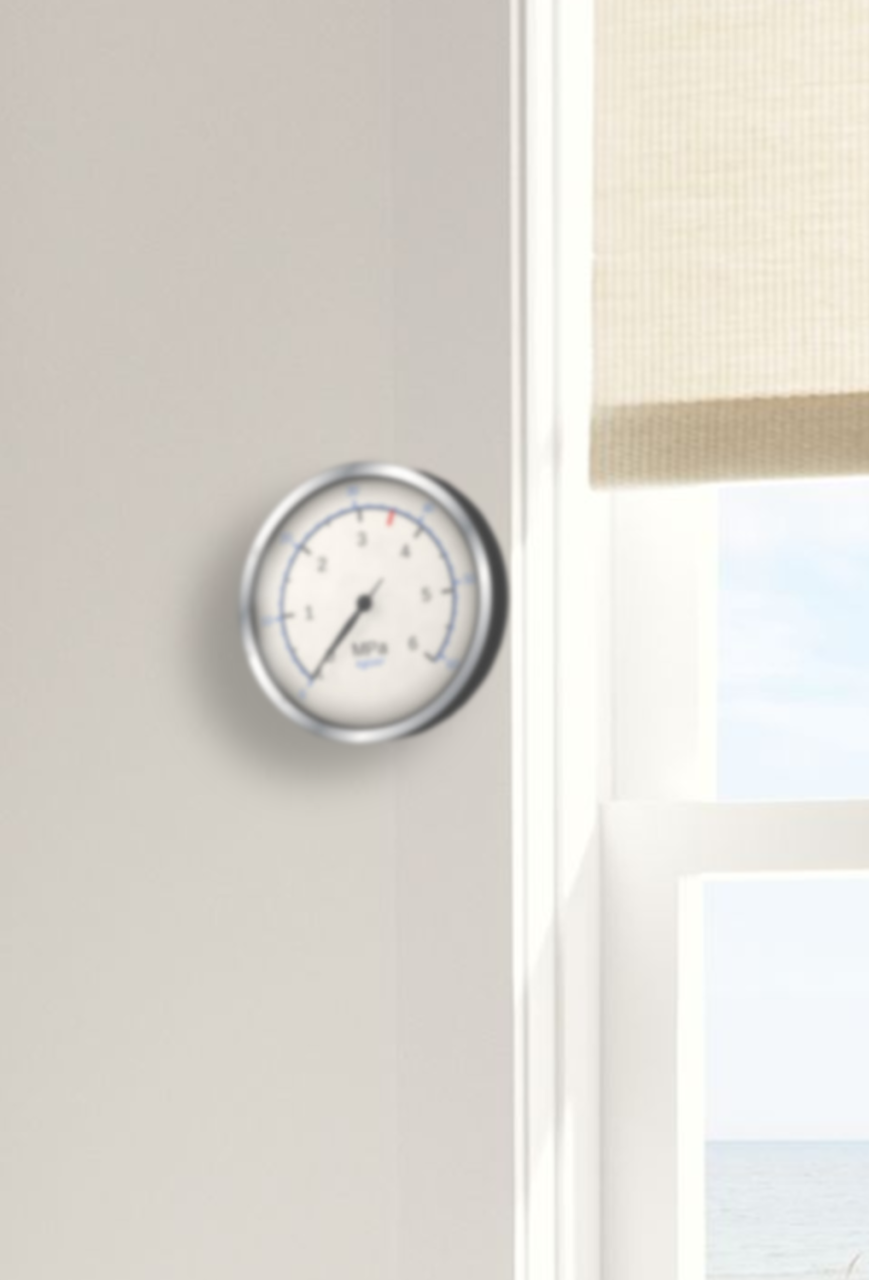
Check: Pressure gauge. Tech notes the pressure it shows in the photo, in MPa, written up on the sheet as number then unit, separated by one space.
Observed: 0 MPa
